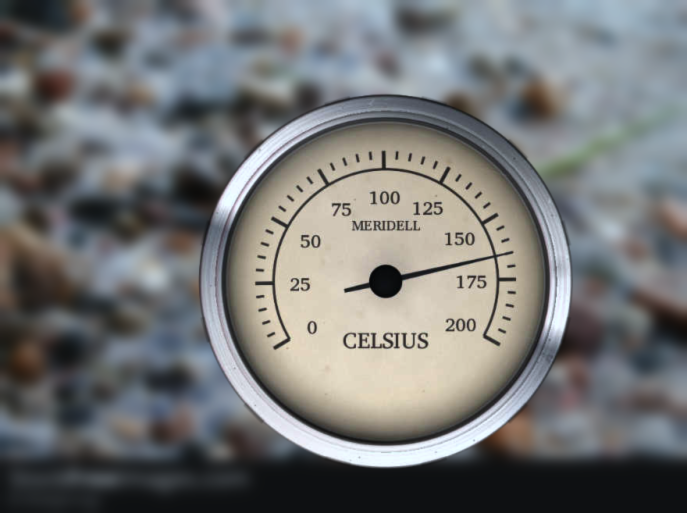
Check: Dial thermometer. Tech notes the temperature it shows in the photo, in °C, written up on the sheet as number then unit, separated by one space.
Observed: 165 °C
